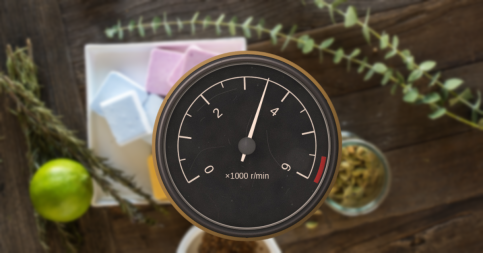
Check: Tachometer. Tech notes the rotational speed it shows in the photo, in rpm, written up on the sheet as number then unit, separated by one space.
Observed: 3500 rpm
